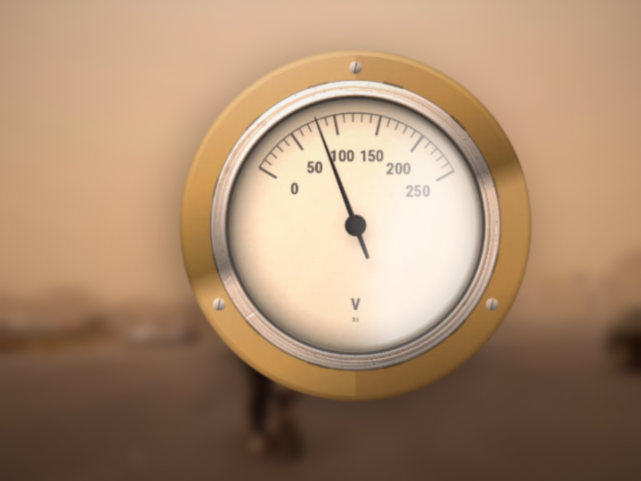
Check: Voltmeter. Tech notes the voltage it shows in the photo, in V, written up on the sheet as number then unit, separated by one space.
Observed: 80 V
